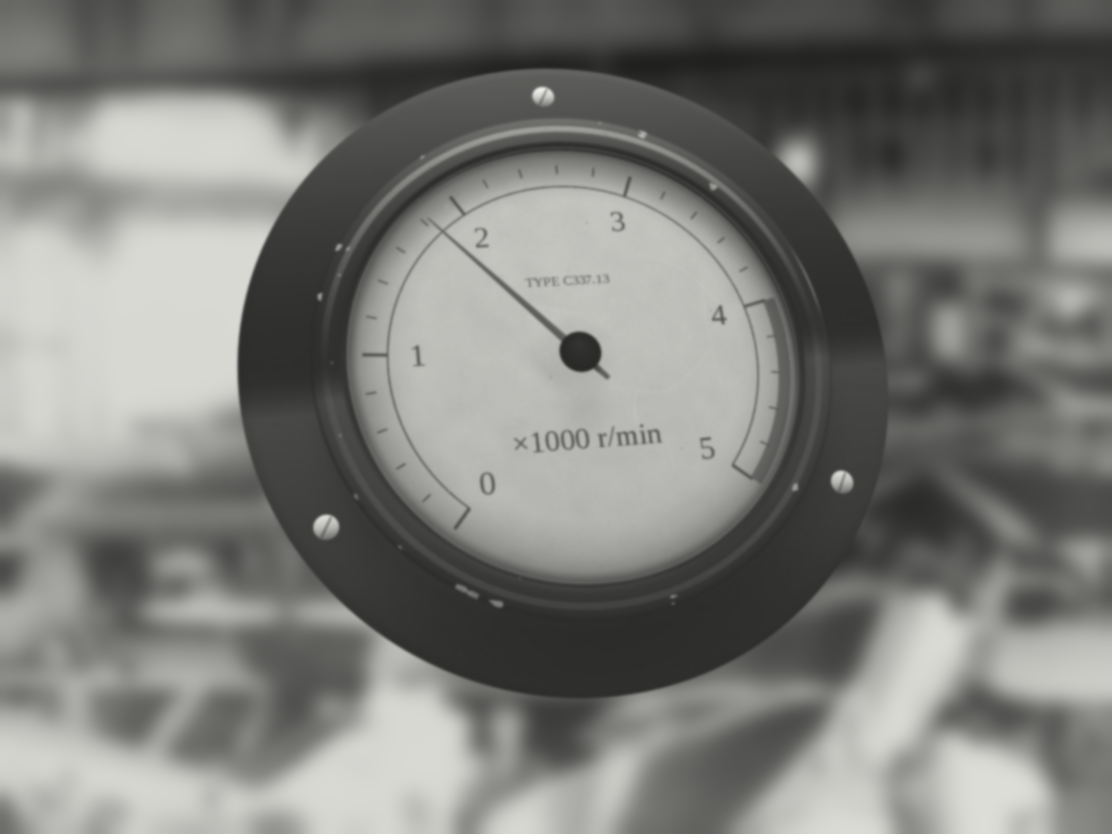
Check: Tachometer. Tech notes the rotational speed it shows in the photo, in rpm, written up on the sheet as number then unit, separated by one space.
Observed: 1800 rpm
